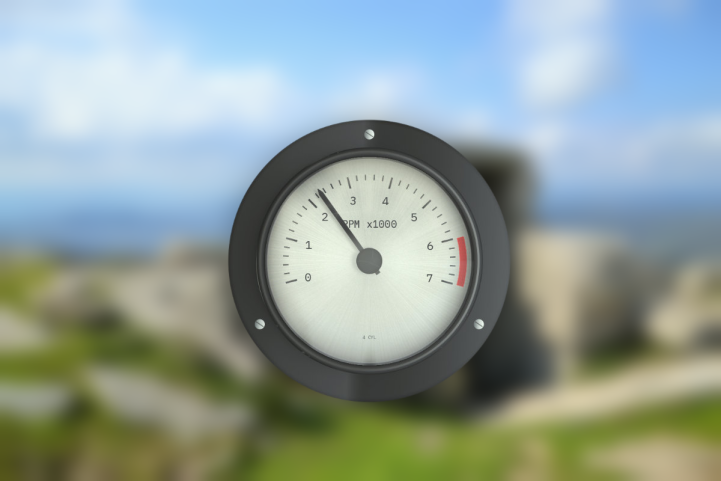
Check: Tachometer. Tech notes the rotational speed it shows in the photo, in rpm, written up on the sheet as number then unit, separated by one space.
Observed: 2300 rpm
